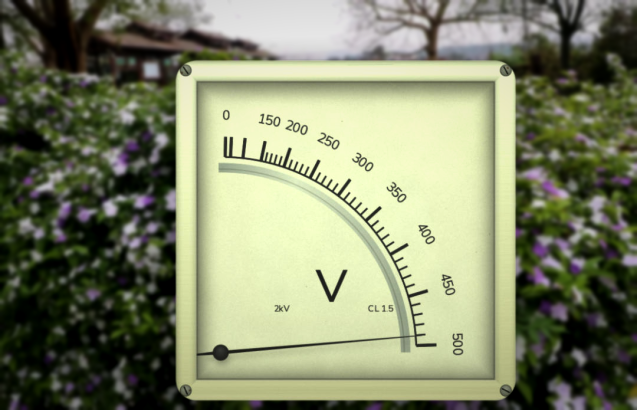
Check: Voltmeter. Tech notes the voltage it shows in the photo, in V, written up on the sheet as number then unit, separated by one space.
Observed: 490 V
